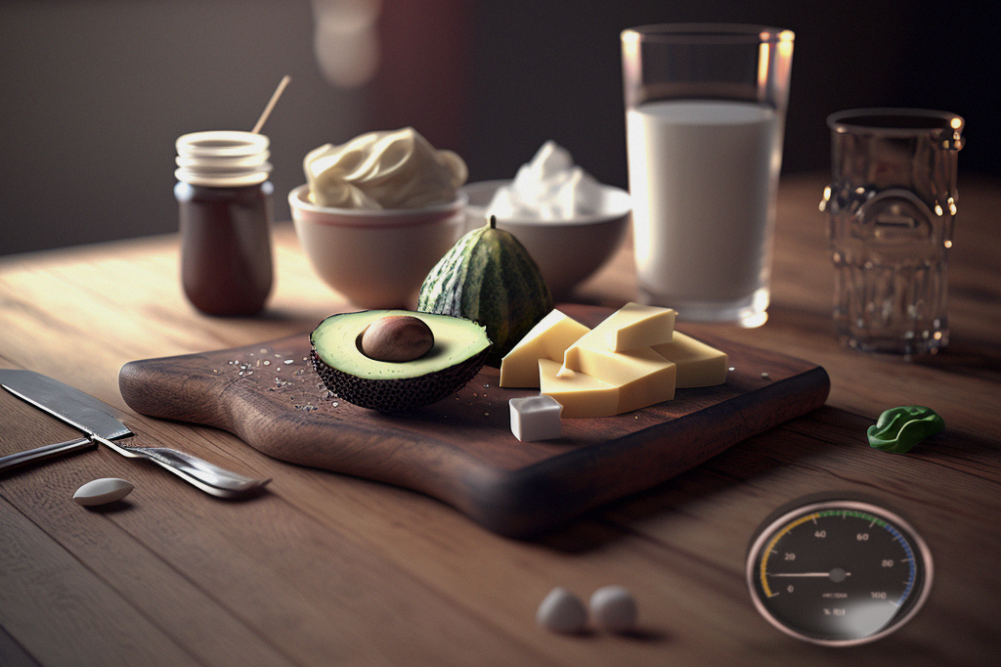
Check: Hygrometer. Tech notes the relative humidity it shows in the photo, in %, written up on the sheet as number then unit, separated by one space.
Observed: 10 %
